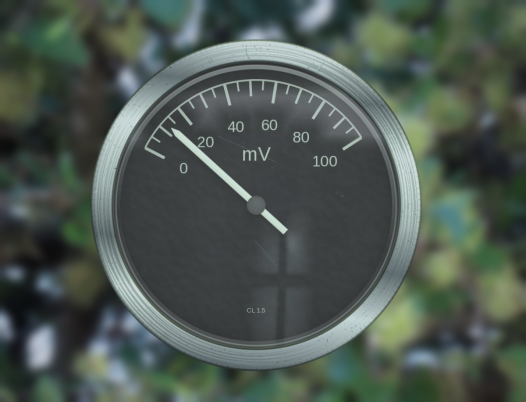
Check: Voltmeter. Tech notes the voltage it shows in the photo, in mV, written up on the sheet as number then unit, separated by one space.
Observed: 12.5 mV
